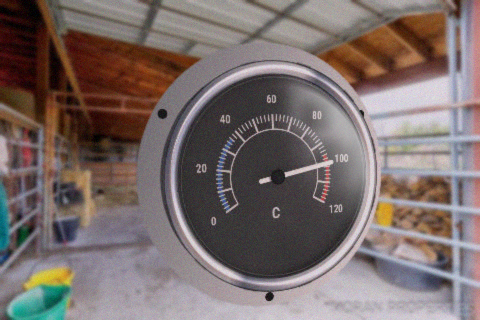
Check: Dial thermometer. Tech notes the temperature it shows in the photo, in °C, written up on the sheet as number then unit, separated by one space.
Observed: 100 °C
